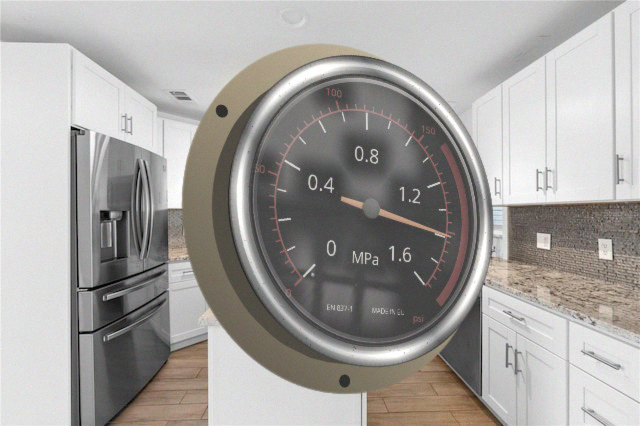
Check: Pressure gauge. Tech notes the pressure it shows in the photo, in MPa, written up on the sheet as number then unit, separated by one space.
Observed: 1.4 MPa
